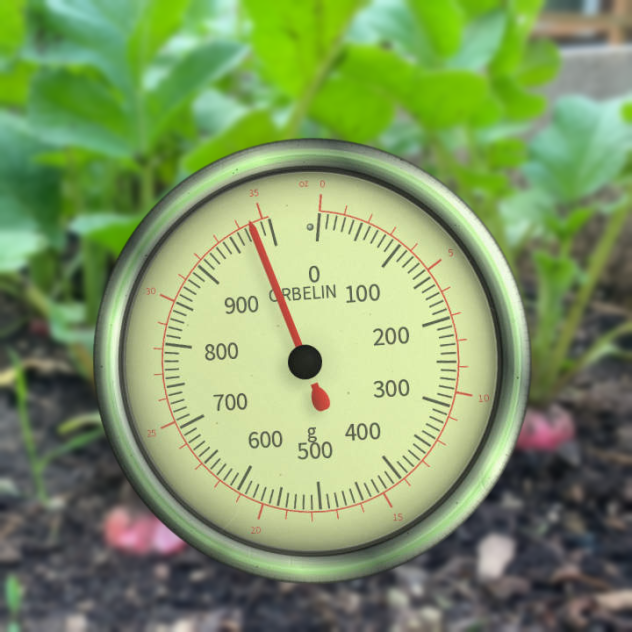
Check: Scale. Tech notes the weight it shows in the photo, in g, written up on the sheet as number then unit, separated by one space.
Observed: 980 g
